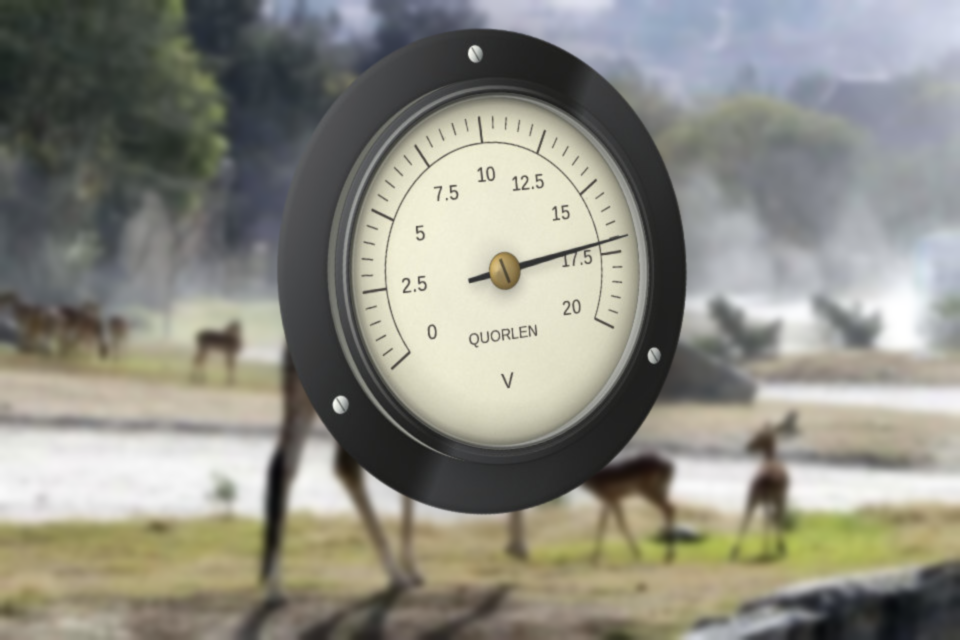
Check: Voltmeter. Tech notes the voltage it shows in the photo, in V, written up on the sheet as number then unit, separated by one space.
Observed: 17 V
